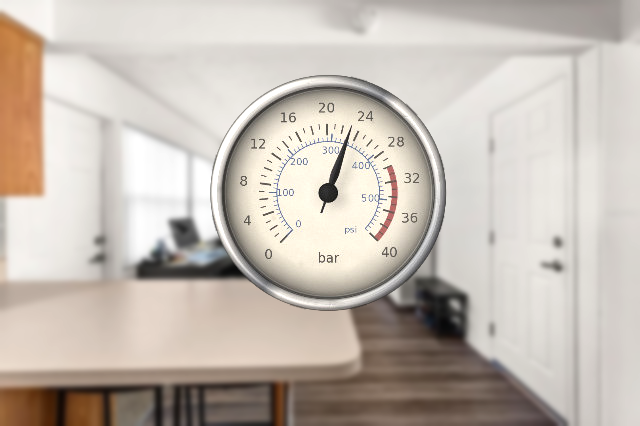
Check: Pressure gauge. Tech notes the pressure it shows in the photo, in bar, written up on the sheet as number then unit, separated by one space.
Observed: 23 bar
